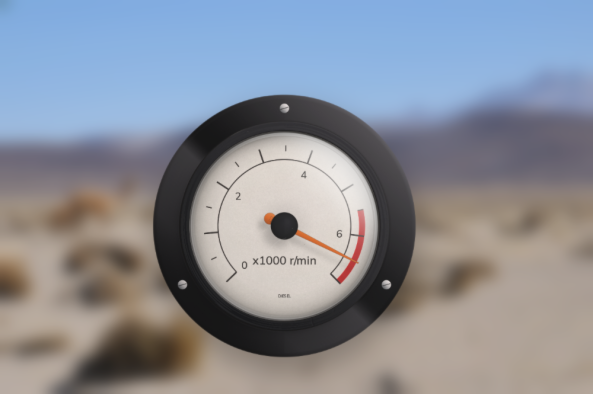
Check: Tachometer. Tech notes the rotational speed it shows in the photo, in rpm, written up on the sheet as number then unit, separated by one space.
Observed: 6500 rpm
